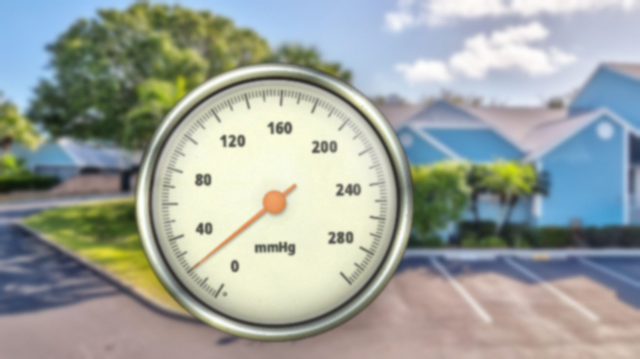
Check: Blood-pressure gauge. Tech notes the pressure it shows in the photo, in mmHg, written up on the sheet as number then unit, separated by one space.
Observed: 20 mmHg
